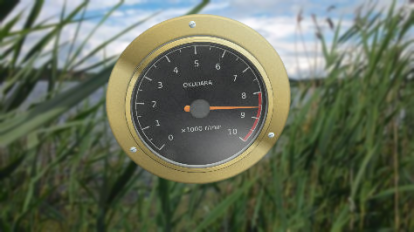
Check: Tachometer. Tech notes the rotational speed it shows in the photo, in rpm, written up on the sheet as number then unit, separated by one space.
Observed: 8500 rpm
